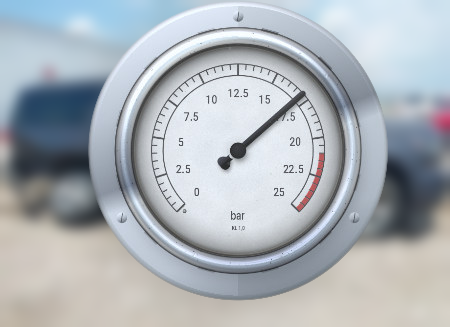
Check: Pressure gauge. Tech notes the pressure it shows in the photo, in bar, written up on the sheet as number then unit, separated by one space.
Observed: 17 bar
